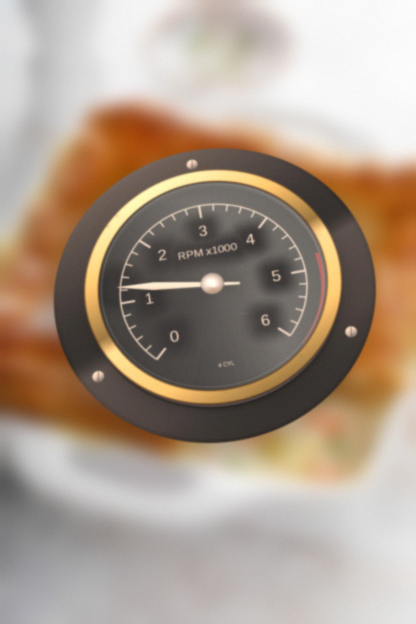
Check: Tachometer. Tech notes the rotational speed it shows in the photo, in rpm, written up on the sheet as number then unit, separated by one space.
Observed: 1200 rpm
